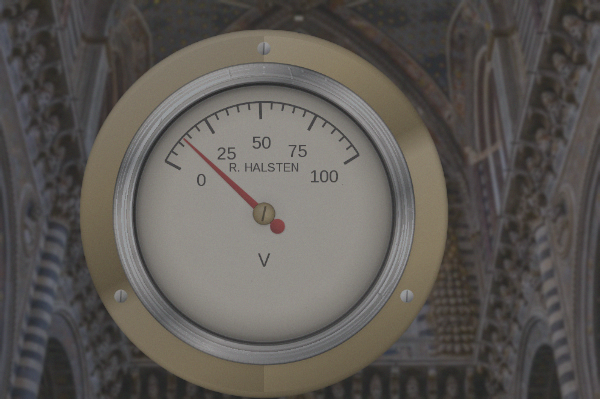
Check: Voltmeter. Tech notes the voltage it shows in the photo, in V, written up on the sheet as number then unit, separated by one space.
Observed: 12.5 V
